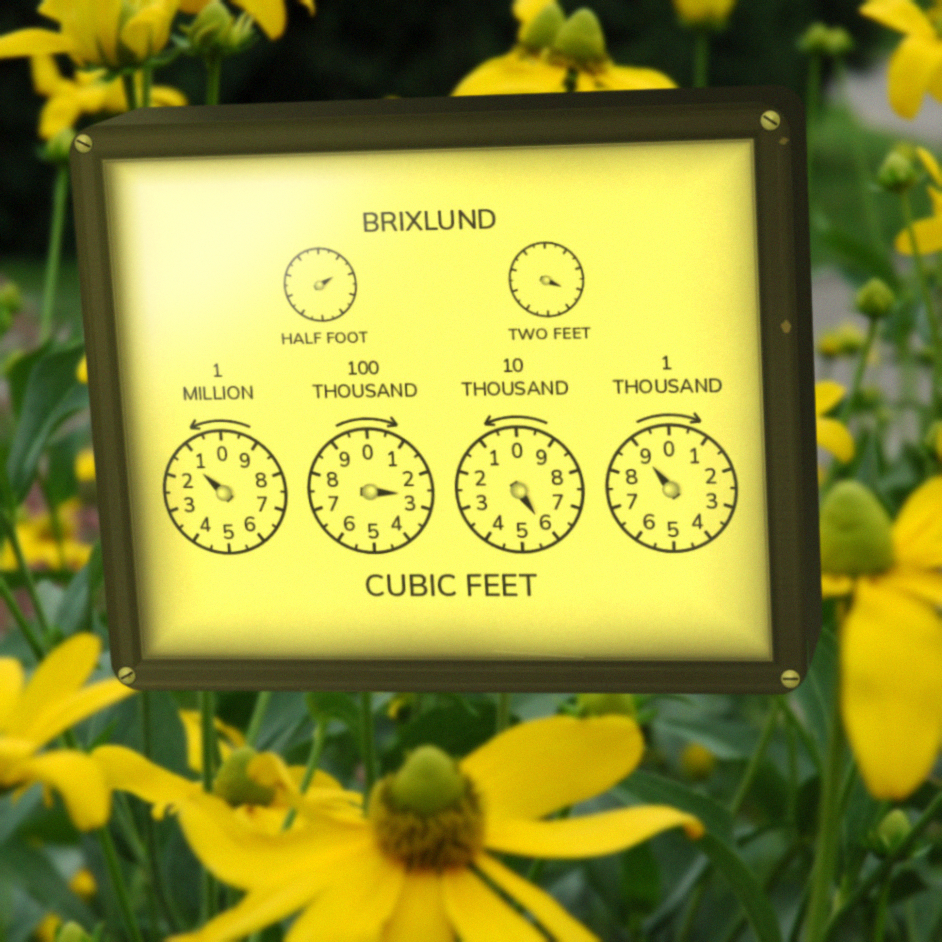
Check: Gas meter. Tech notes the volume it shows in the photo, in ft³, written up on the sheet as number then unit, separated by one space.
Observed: 125900 ft³
